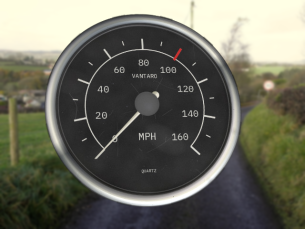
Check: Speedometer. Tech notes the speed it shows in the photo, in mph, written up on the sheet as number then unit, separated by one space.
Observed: 0 mph
